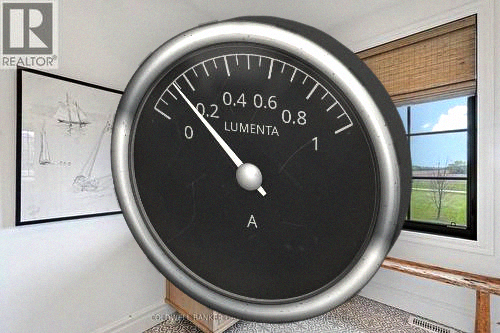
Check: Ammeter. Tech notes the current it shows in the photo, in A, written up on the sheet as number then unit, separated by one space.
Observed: 0.15 A
